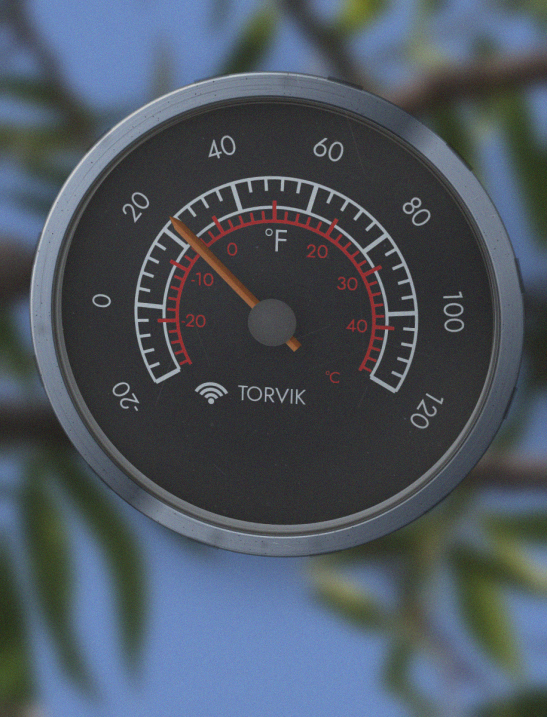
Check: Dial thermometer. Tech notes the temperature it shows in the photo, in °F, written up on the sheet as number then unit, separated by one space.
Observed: 24 °F
